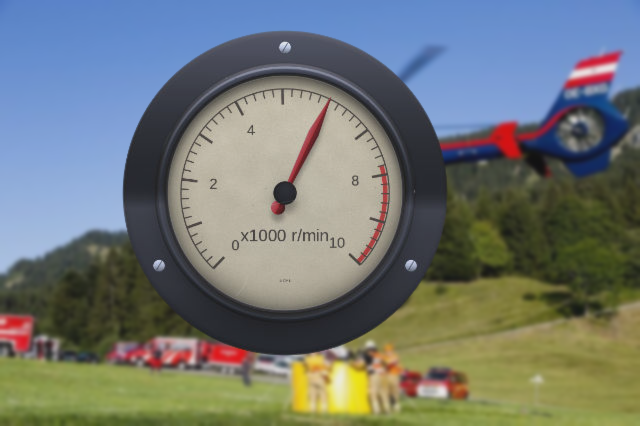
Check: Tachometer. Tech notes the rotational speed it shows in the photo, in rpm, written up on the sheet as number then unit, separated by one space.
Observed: 6000 rpm
